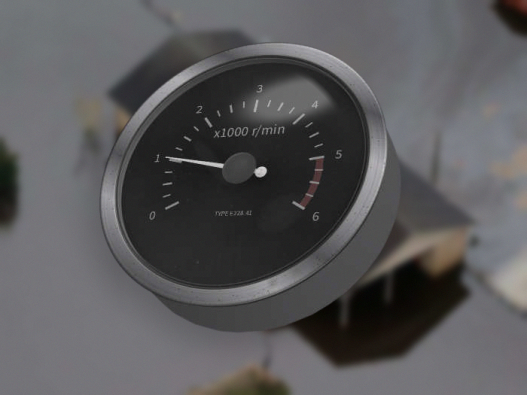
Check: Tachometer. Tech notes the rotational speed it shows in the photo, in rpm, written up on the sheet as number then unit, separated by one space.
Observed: 1000 rpm
